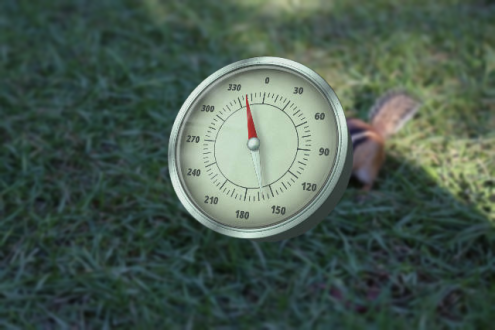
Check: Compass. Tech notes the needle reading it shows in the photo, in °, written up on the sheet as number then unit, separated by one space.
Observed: 340 °
